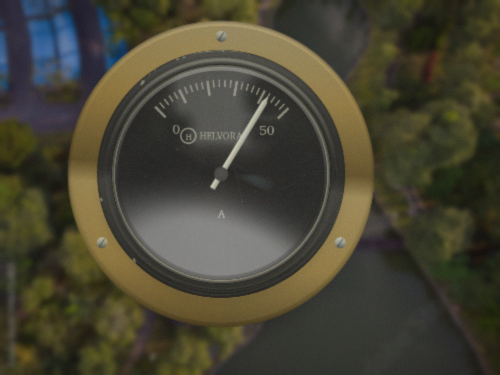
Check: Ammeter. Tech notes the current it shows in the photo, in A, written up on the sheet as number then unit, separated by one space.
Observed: 42 A
